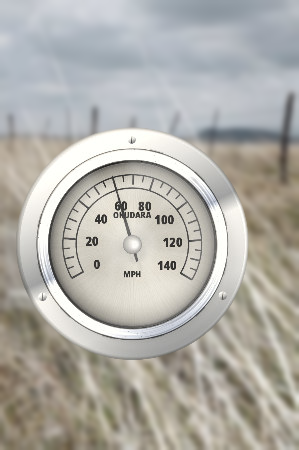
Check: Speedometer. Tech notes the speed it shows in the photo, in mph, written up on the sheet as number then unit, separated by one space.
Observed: 60 mph
